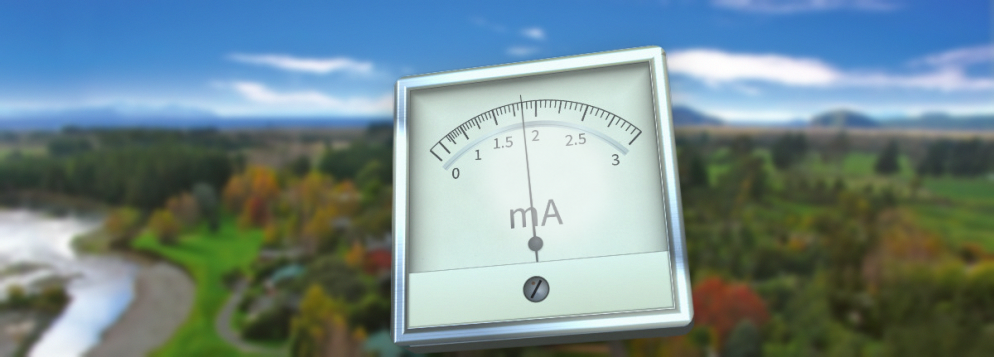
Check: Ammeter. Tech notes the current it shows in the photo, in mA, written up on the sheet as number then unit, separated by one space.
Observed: 1.85 mA
